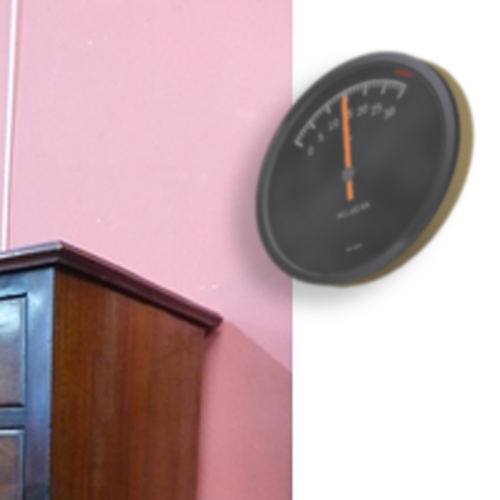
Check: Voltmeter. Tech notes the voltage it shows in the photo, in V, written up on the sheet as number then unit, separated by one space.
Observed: 15 V
